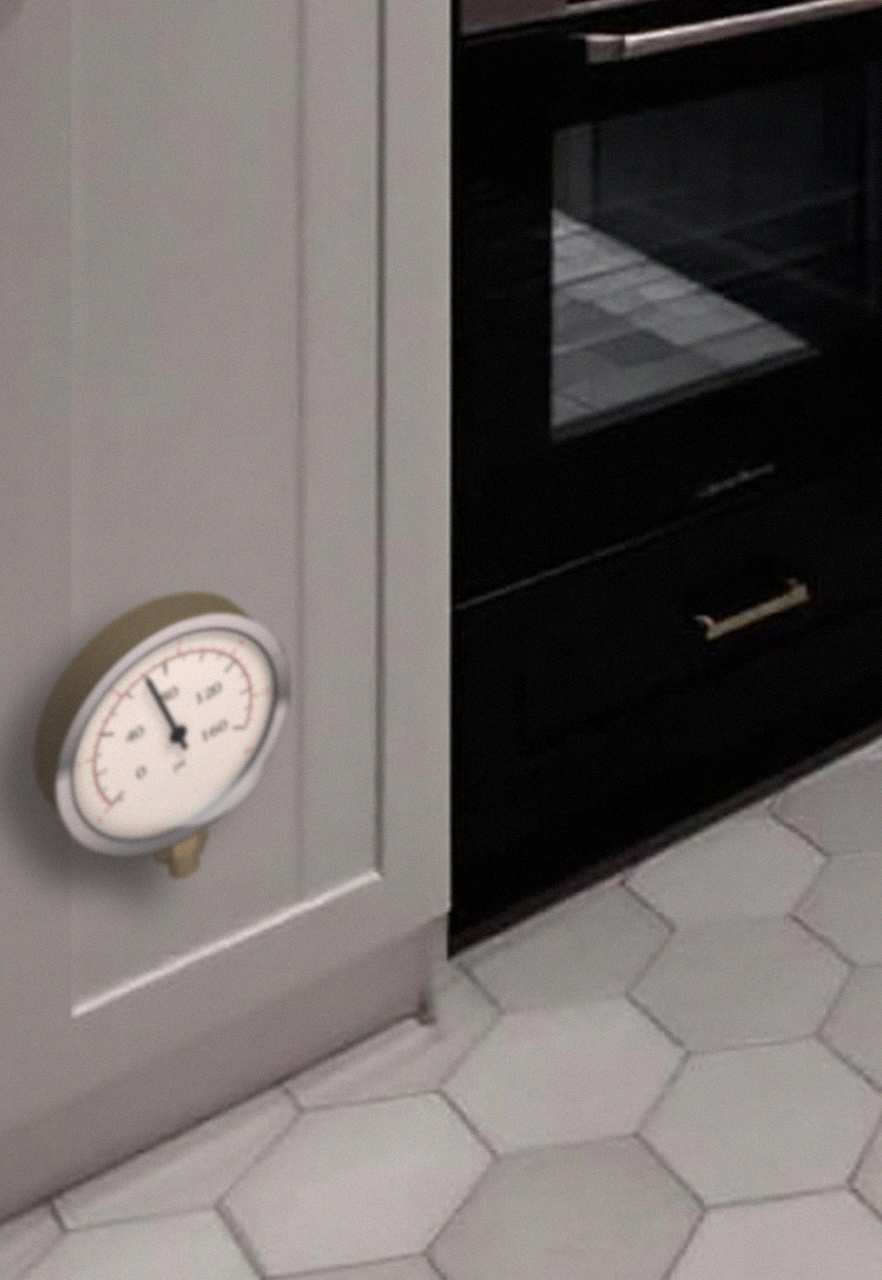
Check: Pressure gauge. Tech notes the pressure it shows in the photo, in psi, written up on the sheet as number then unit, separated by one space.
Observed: 70 psi
